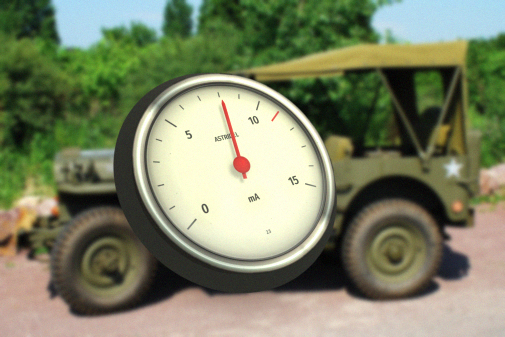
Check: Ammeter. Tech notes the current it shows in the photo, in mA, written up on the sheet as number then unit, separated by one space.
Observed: 8 mA
